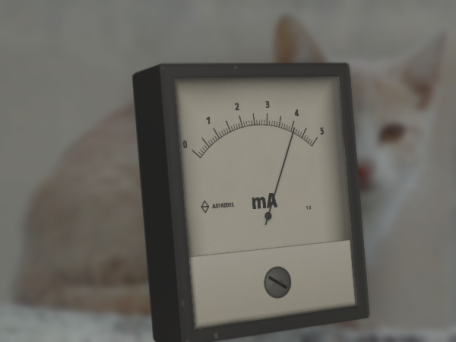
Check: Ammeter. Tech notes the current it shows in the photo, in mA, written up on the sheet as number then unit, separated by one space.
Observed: 4 mA
